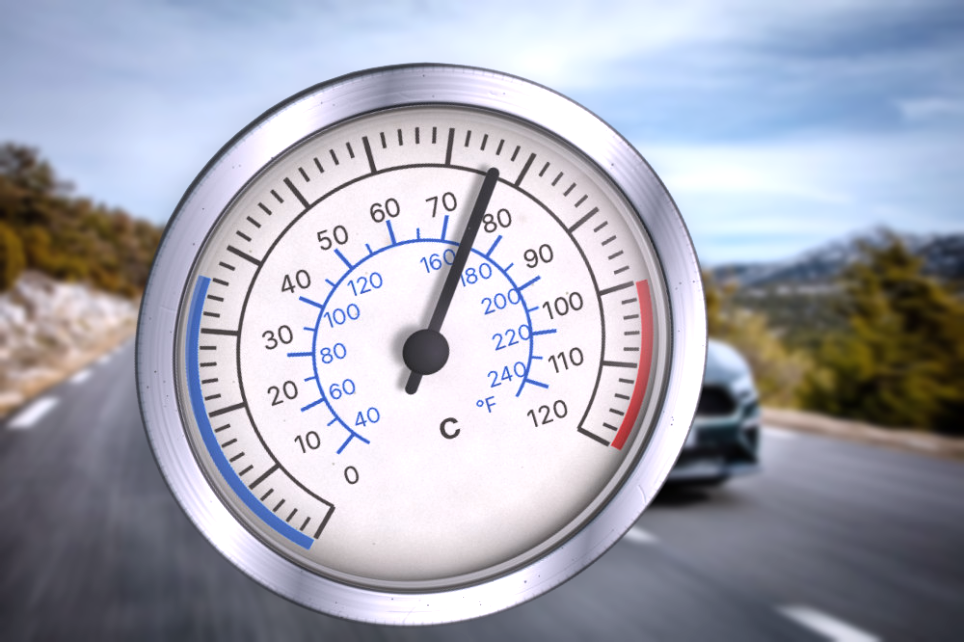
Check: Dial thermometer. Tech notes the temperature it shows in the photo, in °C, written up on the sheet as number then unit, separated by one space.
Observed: 76 °C
